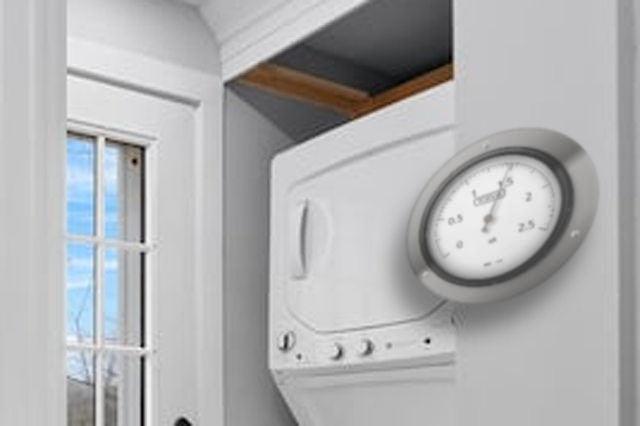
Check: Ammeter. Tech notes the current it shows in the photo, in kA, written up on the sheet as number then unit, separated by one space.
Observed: 1.5 kA
